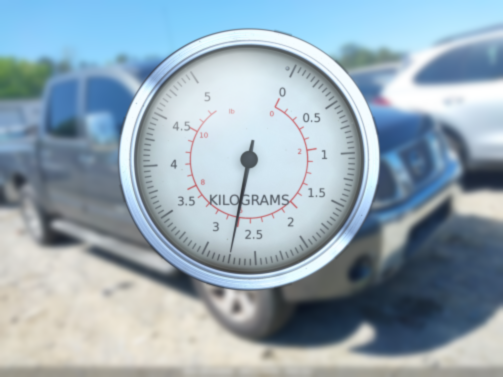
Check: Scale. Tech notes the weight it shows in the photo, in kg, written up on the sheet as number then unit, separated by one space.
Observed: 2.75 kg
